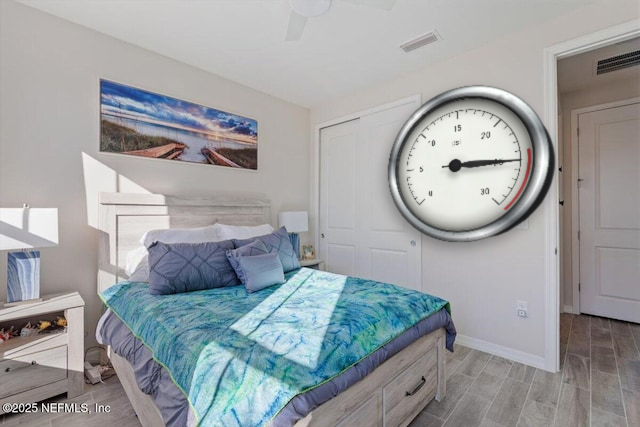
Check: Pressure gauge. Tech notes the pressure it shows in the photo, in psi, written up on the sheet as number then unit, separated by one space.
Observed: 25 psi
